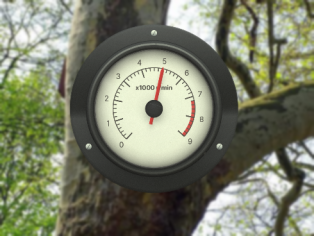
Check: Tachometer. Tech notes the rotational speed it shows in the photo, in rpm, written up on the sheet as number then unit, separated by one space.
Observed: 5000 rpm
